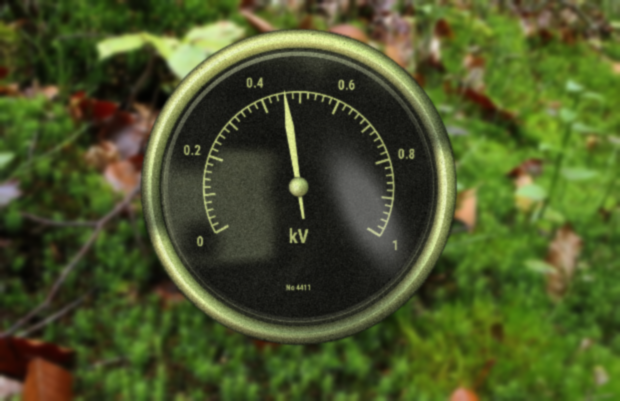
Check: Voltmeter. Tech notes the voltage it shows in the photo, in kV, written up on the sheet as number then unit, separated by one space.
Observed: 0.46 kV
